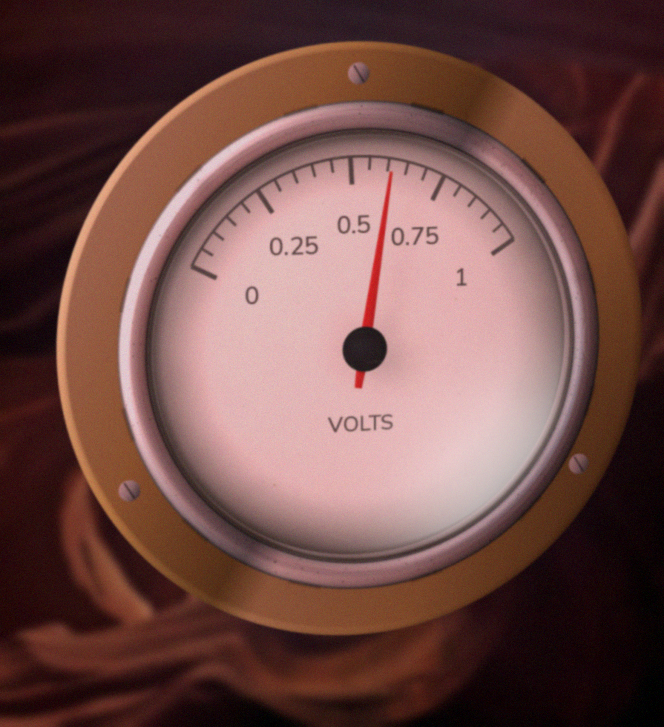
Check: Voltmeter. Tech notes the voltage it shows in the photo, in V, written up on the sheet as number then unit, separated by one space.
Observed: 0.6 V
